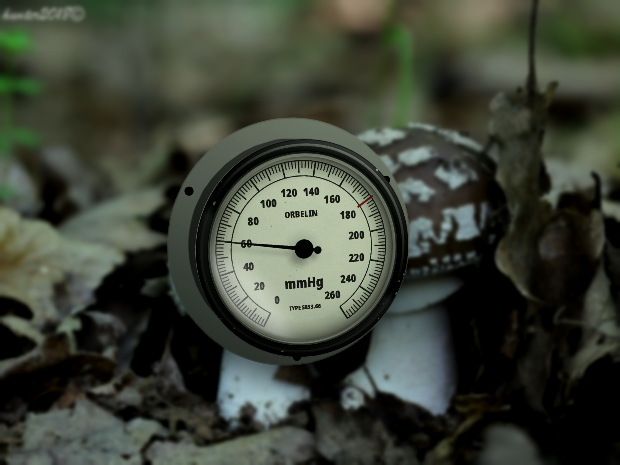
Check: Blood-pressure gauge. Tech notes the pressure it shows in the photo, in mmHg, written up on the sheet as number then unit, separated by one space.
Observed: 60 mmHg
